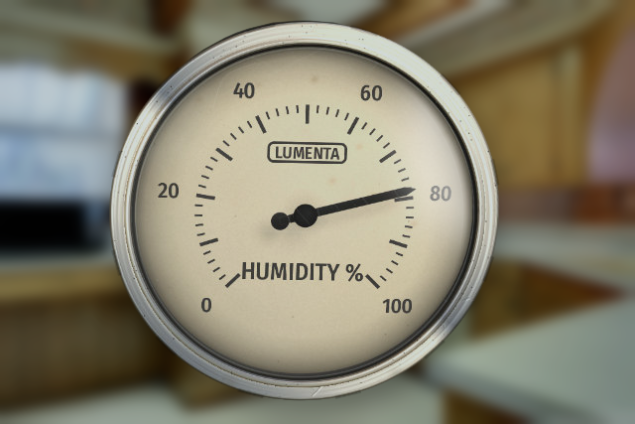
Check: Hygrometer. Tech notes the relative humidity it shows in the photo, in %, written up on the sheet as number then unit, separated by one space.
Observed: 78 %
